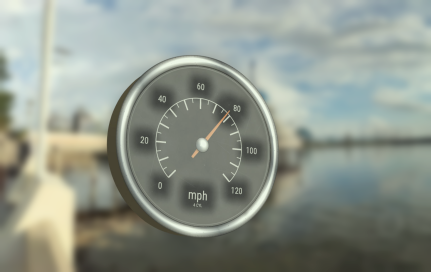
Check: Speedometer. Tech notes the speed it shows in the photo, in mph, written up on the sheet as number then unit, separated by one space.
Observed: 77.5 mph
